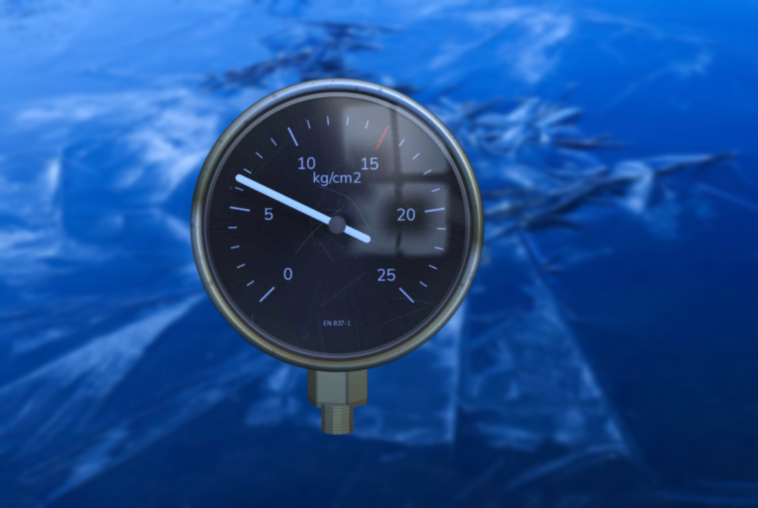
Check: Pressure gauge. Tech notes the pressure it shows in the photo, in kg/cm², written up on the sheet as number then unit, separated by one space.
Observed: 6.5 kg/cm²
